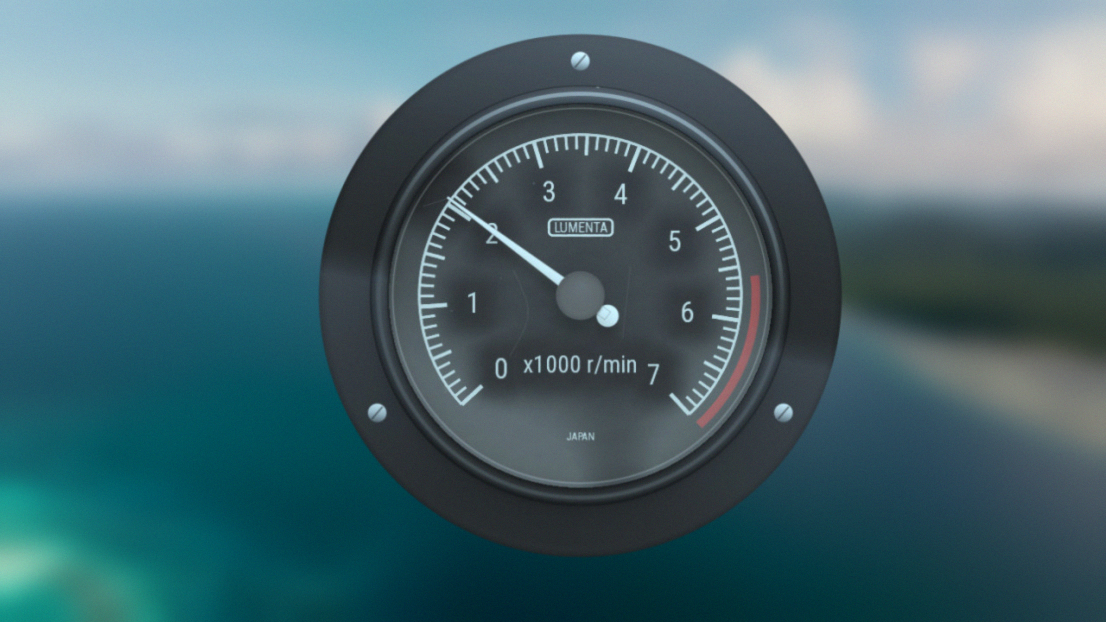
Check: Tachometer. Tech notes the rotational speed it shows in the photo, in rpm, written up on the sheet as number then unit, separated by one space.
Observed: 2050 rpm
